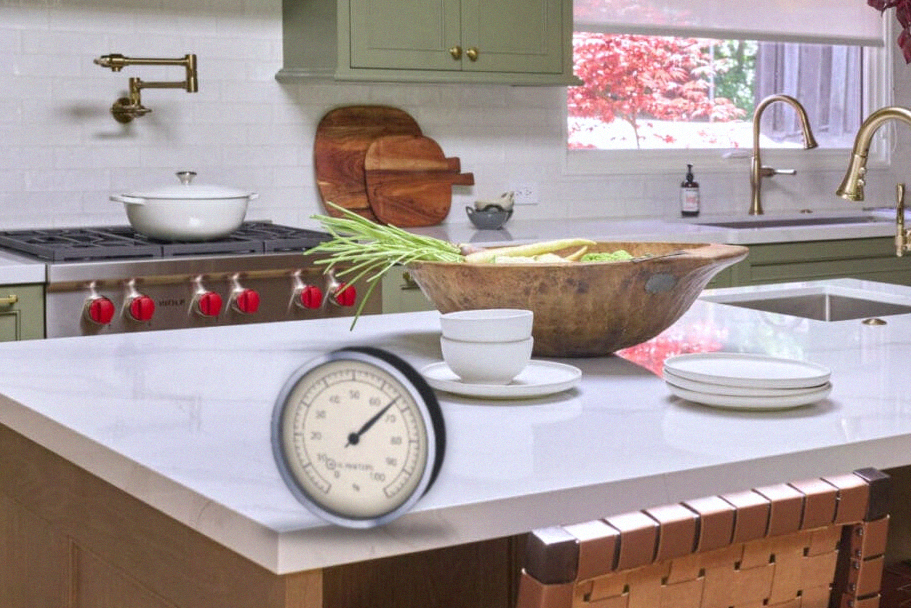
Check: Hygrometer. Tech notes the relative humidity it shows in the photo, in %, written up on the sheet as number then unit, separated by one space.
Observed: 66 %
